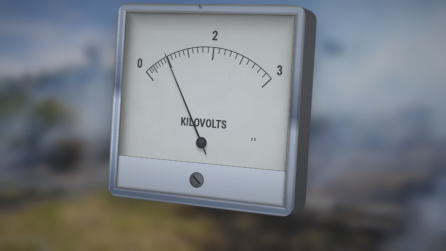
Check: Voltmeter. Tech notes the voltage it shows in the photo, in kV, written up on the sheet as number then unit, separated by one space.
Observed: 1 kV
